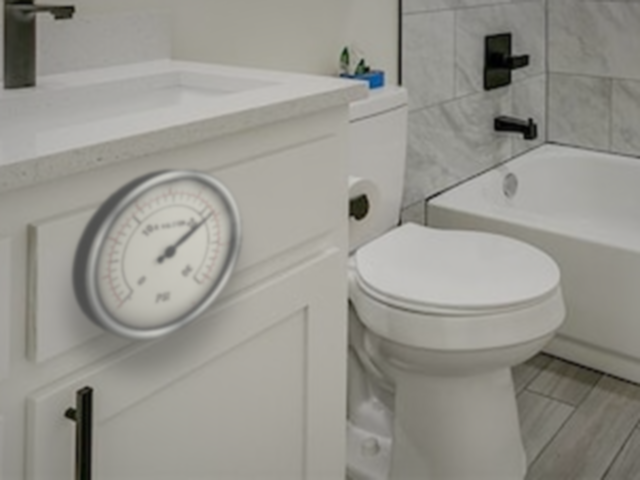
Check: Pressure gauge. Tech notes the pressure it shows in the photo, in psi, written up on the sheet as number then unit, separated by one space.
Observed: 21 psi
